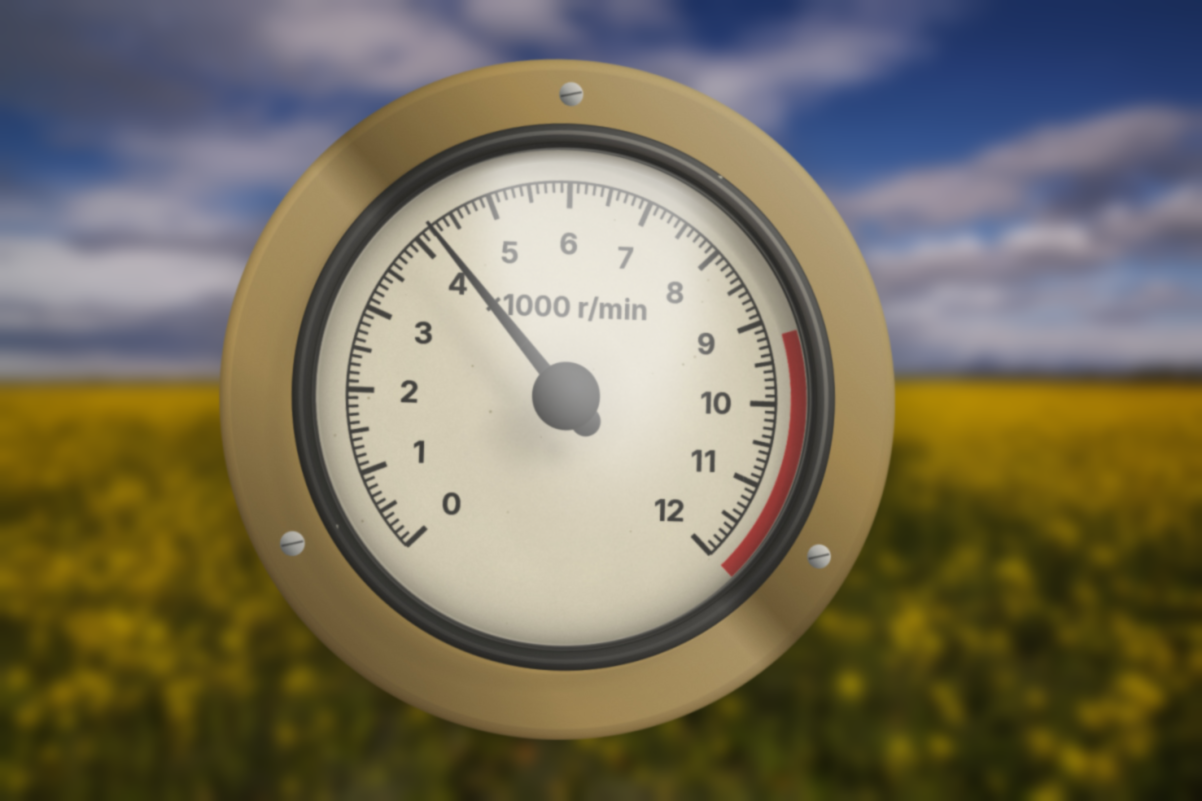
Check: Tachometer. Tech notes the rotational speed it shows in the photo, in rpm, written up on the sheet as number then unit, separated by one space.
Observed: 4200 rpm
